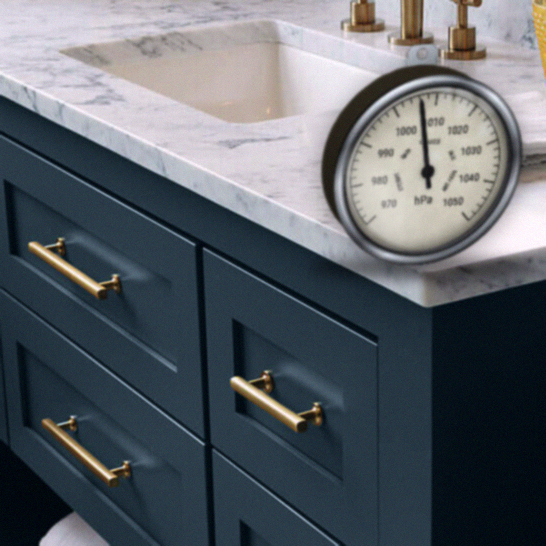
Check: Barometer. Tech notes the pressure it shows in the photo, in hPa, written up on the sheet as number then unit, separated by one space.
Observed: 1006 hPa
